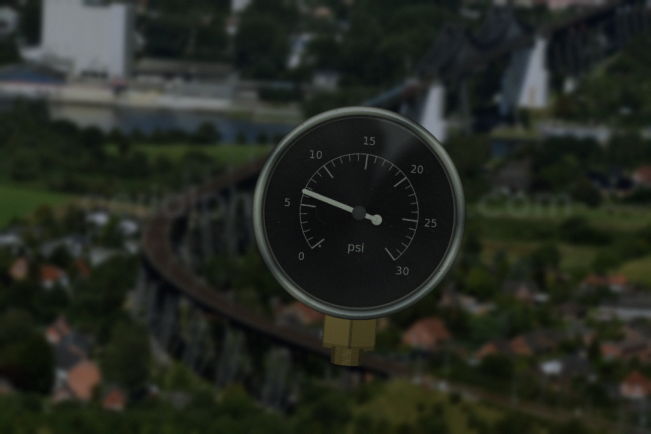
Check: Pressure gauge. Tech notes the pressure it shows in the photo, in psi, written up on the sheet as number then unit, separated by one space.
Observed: 6.5 psi
